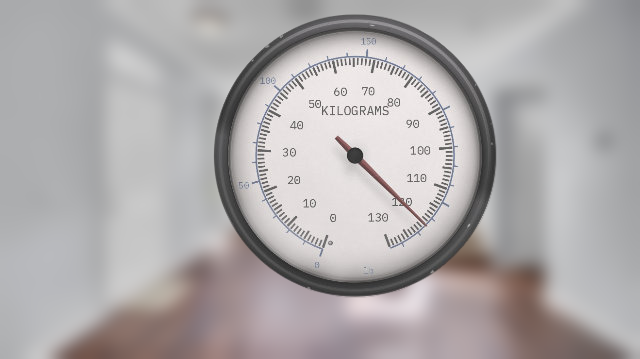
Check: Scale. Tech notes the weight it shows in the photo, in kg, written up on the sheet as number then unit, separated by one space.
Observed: 120 kg
